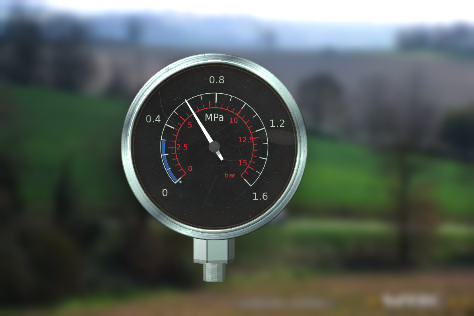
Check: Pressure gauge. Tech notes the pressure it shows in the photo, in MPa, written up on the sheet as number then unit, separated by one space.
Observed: 0.6 MPa
